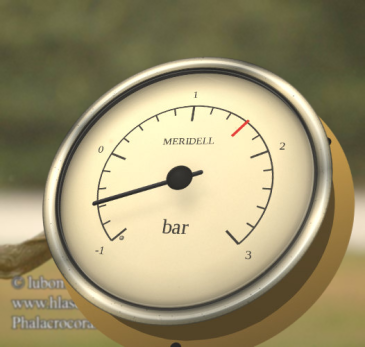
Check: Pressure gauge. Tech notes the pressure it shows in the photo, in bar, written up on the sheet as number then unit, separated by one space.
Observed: -0.6 bar
